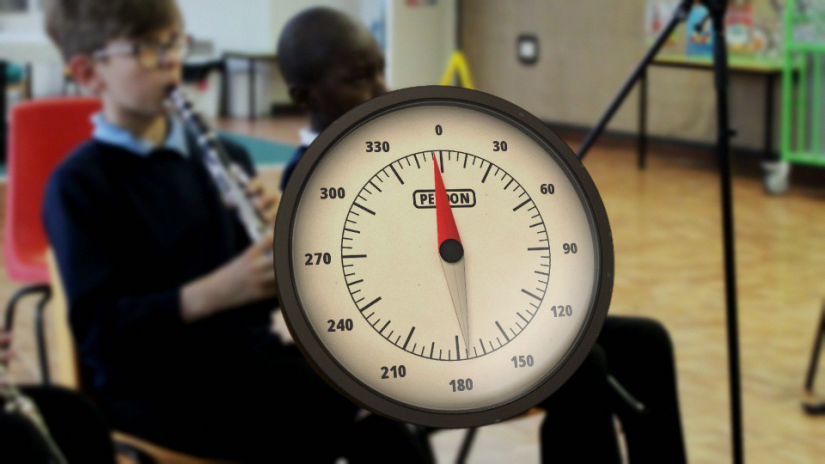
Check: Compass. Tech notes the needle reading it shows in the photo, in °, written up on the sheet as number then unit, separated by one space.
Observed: 355 °
